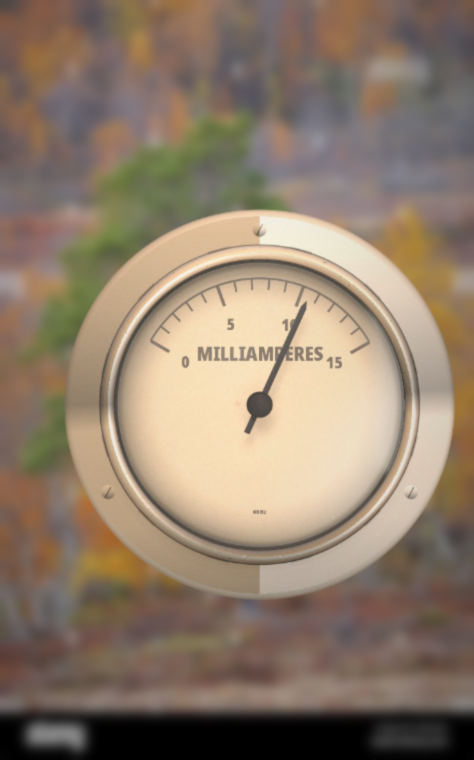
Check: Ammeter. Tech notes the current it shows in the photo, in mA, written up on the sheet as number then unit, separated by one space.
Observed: 10.5 mA
